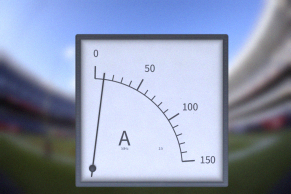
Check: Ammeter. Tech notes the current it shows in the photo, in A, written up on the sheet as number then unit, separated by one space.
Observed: 10 A
